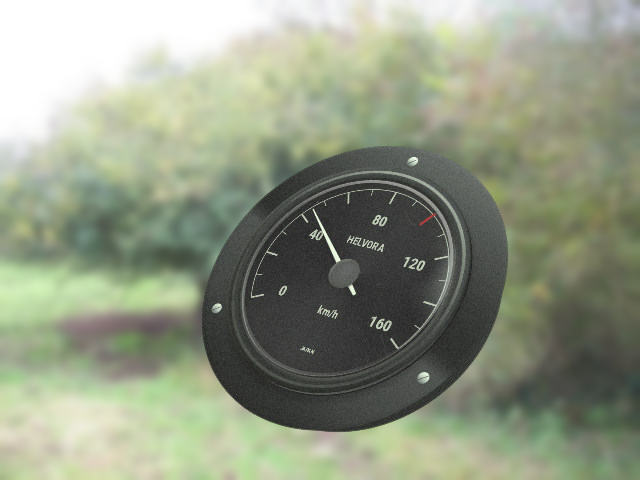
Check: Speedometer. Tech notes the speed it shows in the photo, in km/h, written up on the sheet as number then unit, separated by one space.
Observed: 45 km/h
